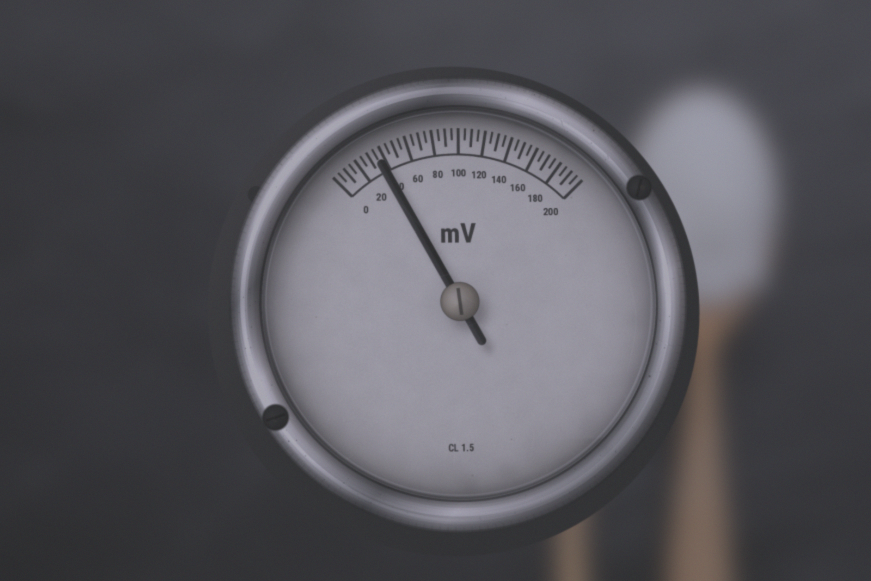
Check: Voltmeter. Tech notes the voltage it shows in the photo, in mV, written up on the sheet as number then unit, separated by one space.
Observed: 35 mV
